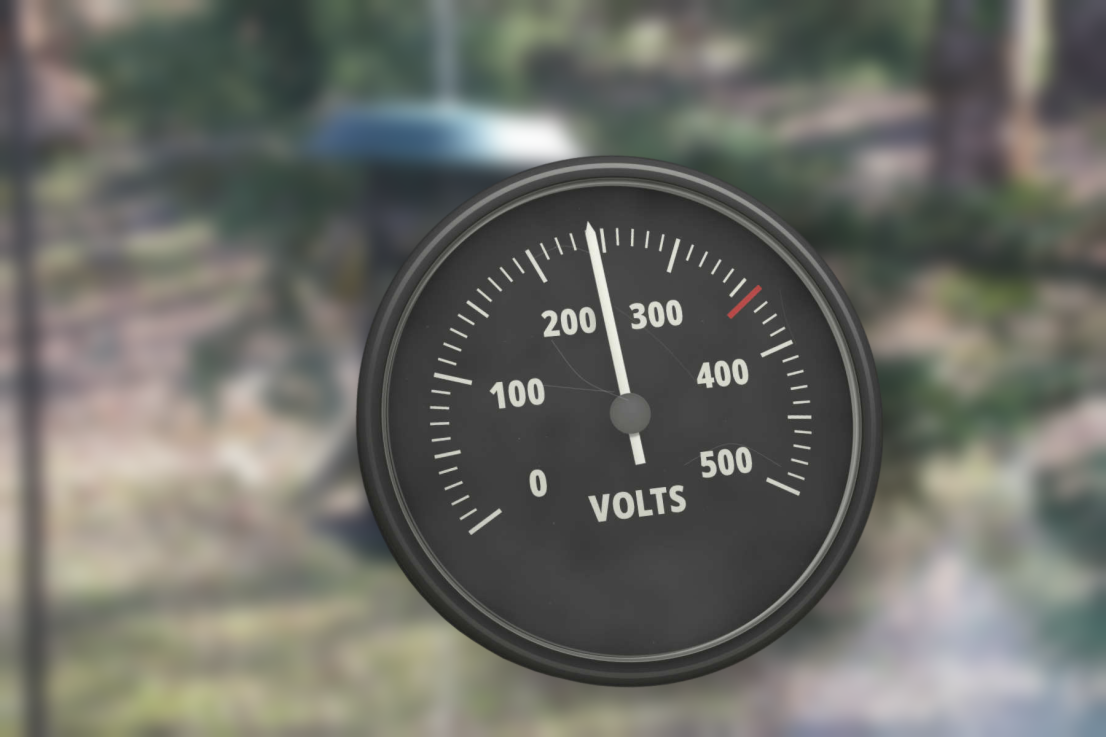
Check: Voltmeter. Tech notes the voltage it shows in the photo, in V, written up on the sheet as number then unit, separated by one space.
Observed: 240 V
